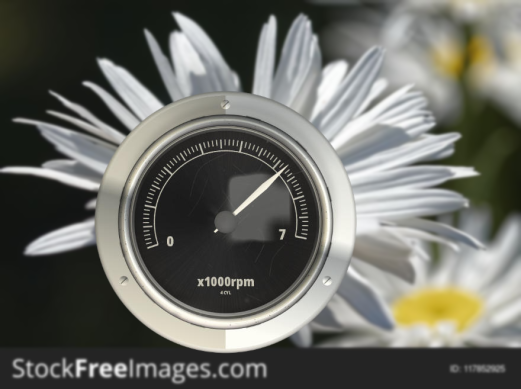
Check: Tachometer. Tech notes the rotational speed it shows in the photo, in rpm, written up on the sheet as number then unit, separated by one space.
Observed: 5200 rpm
